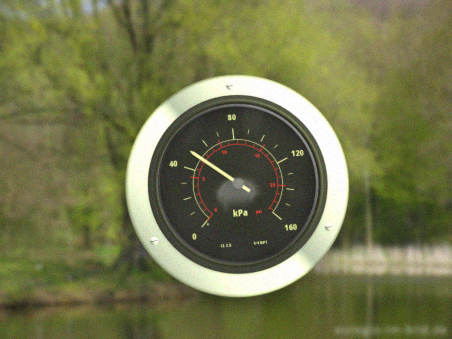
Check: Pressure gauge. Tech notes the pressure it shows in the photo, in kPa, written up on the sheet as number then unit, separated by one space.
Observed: 50 kPa
